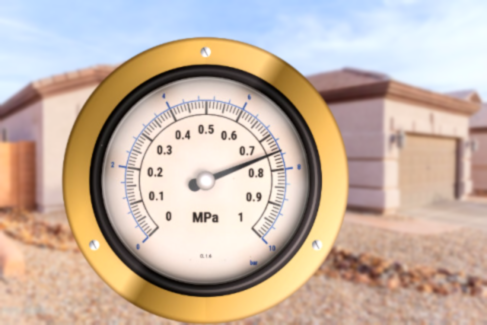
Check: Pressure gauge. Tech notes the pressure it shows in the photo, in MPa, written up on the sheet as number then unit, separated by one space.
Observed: 0.75 MPa
